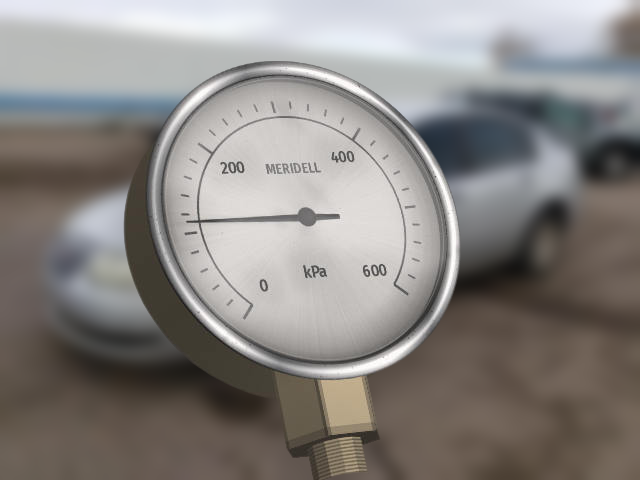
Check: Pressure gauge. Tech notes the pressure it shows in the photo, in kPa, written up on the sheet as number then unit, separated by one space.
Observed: 110 kPa
